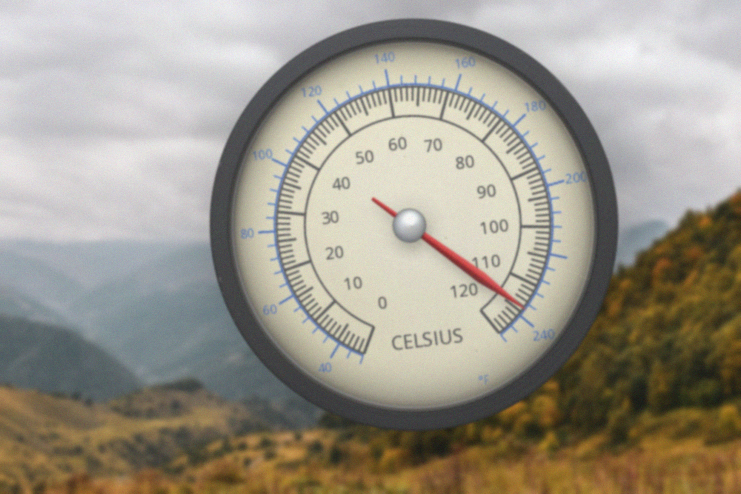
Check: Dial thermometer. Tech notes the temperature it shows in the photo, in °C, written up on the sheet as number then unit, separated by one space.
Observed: 114 °C
